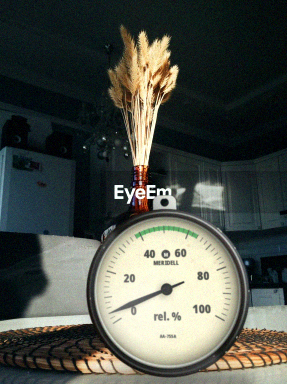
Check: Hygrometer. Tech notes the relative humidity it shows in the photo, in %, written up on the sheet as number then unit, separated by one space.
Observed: 4 %
